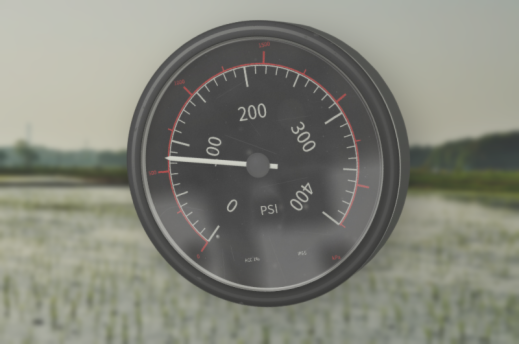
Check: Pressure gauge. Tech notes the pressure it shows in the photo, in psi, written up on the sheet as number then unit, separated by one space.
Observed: 85 psi
